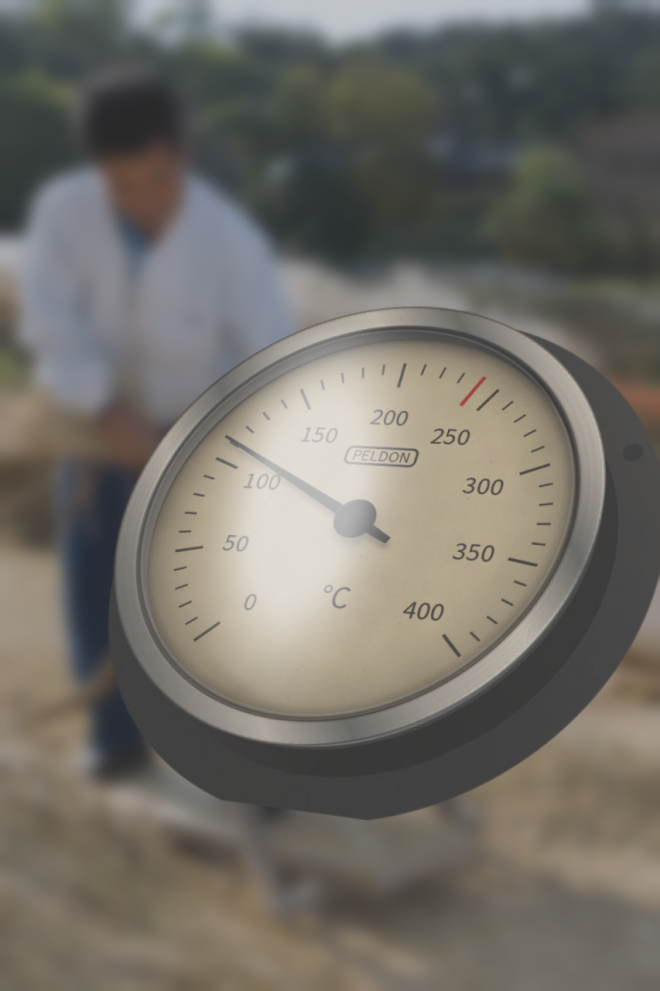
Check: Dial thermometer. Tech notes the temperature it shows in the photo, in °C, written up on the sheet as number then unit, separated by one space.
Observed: 110 °C
